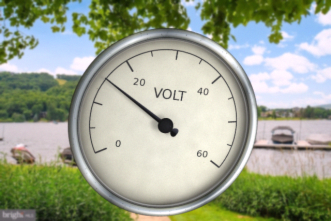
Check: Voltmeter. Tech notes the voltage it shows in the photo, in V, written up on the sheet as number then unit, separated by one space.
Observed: 15 V
